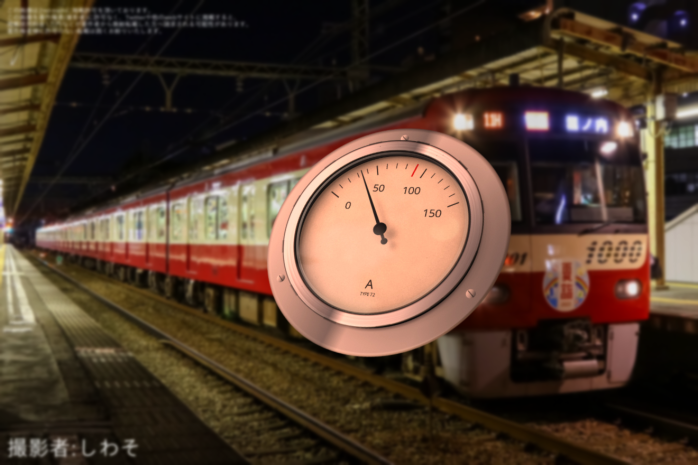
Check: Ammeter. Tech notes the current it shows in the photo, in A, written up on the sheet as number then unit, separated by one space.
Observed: 35 A
